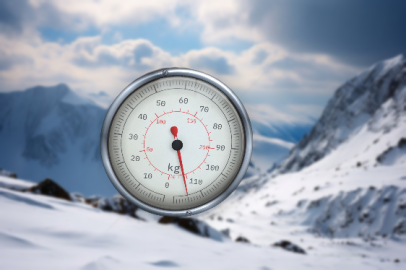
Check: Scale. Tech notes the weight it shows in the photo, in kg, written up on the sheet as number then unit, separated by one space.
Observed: 115 kg
